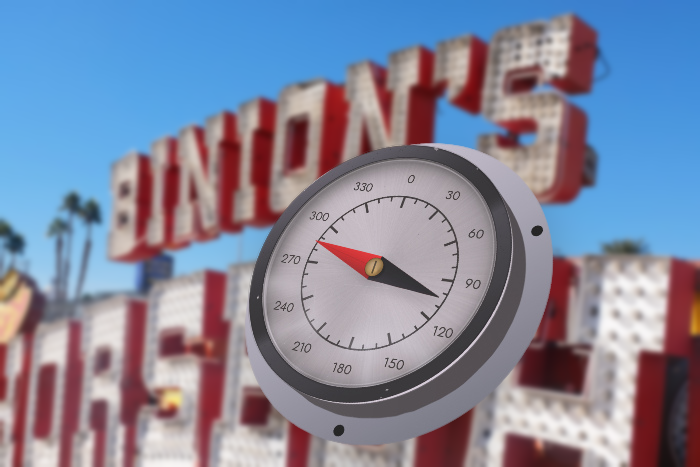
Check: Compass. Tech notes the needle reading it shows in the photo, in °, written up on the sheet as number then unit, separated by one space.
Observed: 285 °
